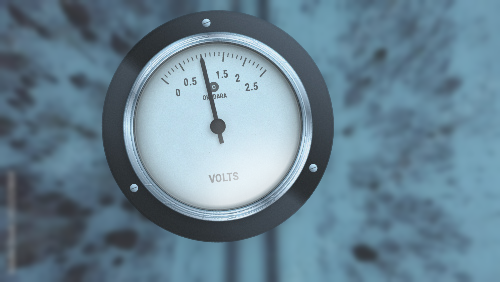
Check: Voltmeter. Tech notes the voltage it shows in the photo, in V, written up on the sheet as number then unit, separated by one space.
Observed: 1 V
